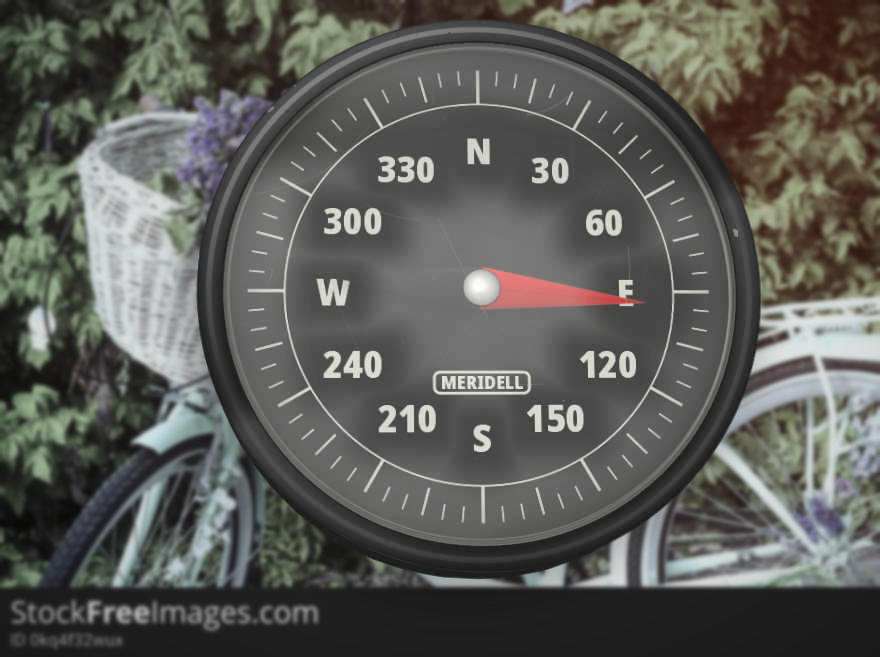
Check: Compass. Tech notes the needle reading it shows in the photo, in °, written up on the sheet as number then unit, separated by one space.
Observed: 95 °
